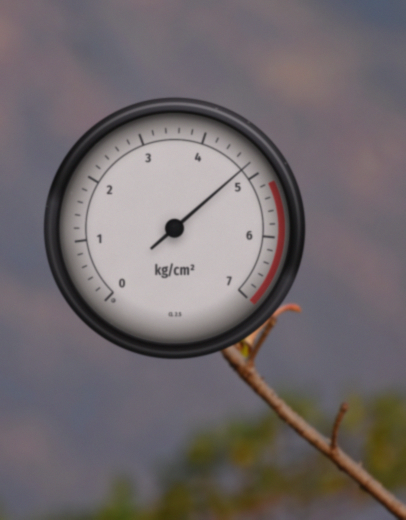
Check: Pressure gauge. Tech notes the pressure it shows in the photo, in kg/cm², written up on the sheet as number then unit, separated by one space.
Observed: 4.8 kg/cm²
